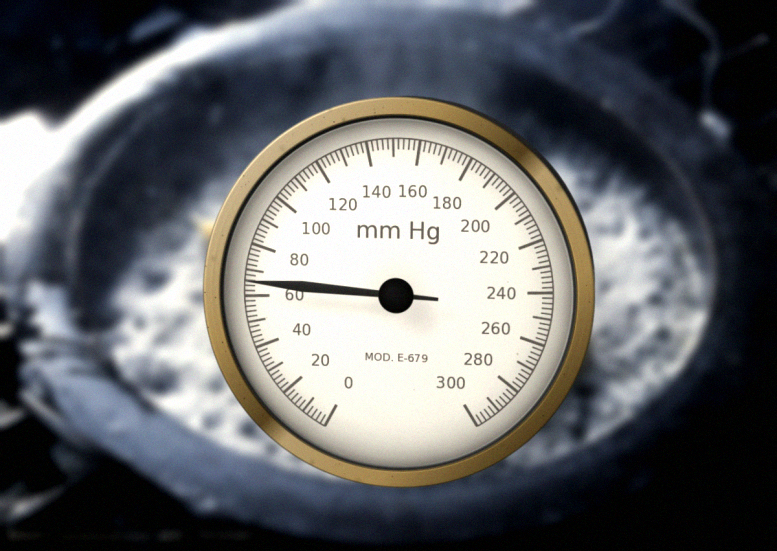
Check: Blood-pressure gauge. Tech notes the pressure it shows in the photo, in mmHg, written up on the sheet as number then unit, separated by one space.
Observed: 66 mmHg
